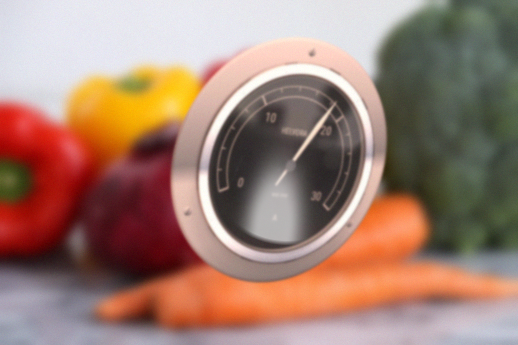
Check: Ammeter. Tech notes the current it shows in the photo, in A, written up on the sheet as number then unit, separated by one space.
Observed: 18 A
